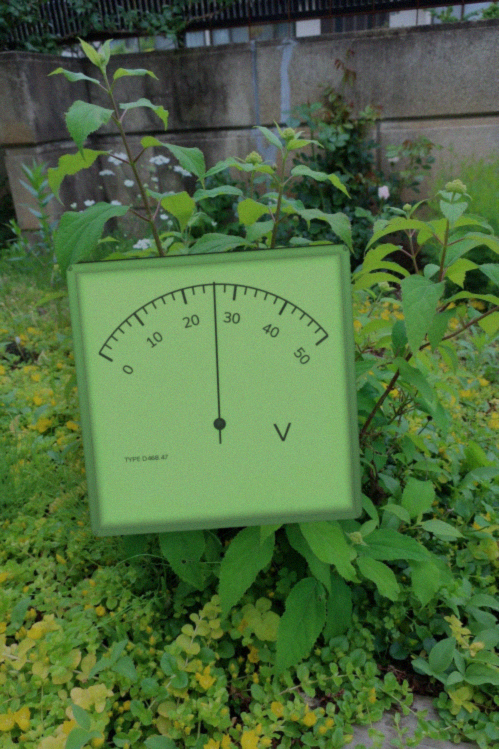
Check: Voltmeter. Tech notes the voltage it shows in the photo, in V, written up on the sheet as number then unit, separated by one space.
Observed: 26 V
